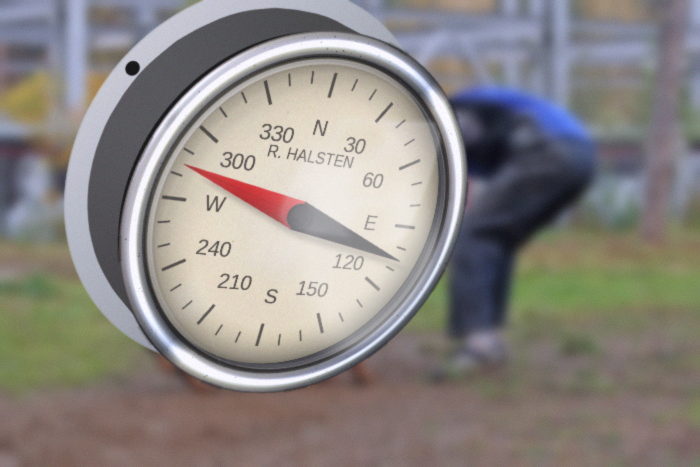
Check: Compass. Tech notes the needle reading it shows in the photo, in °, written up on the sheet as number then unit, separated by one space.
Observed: 285 °
